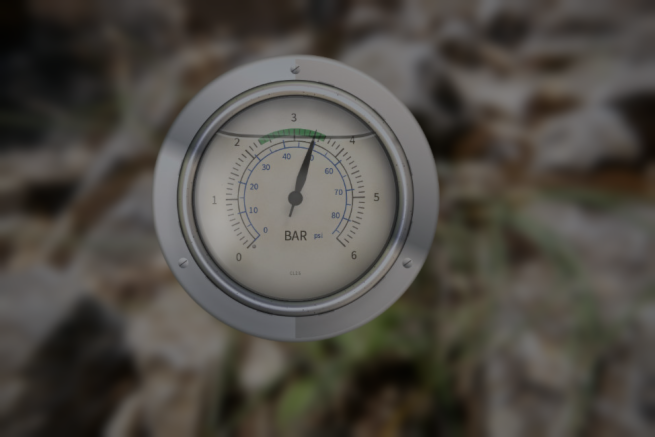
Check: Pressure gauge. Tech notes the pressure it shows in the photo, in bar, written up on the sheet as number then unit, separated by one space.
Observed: 3.4 bar
